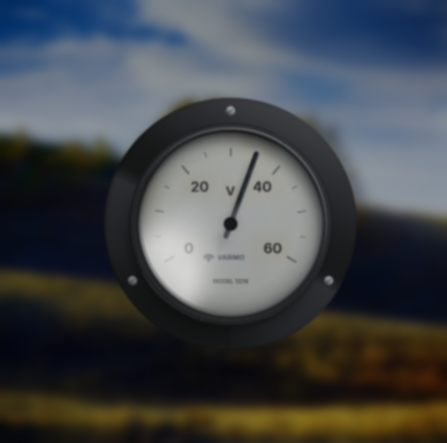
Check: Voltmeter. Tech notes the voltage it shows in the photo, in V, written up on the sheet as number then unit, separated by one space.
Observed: 35 V
